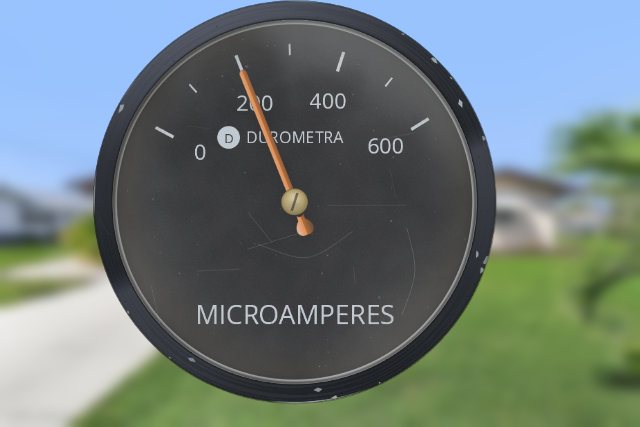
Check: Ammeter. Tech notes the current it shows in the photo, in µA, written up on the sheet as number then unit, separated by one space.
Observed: 200 µA
